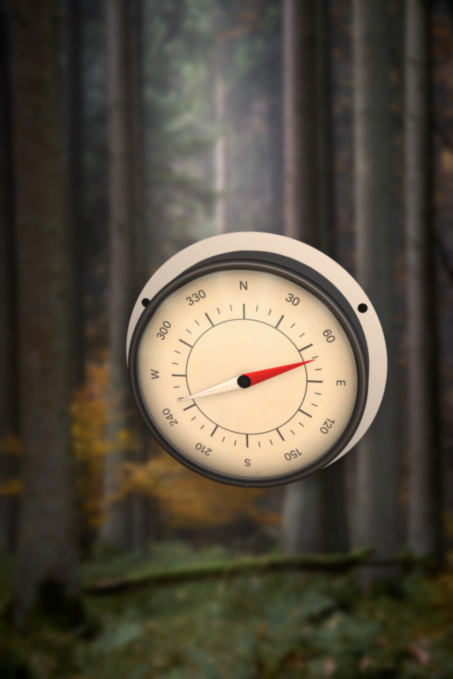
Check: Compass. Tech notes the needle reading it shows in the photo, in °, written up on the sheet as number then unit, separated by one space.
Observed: 70 °
